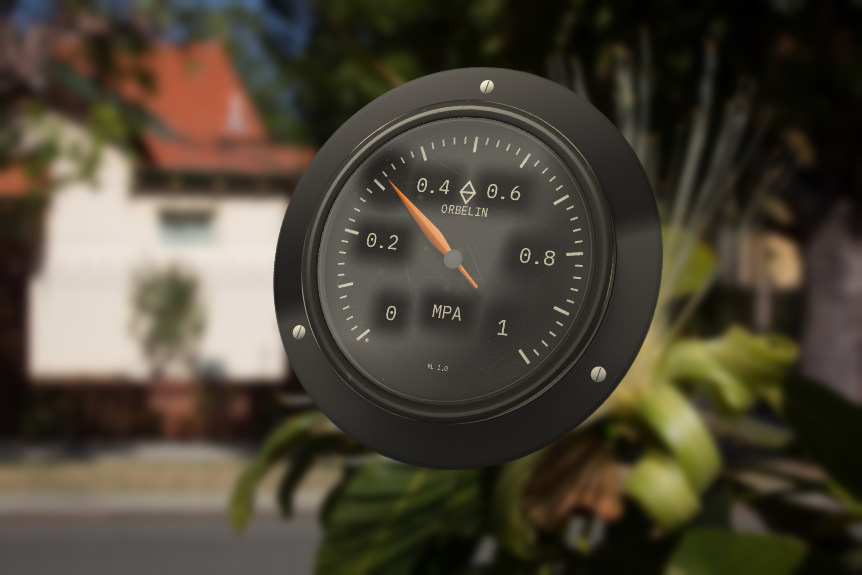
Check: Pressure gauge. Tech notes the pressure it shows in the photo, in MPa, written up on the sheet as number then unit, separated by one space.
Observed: 0.32 MPa
